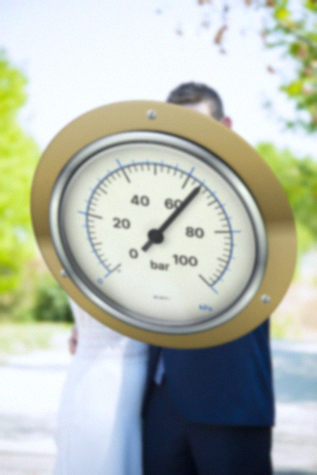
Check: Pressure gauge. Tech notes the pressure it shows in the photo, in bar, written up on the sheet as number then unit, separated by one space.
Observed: 64 bar
